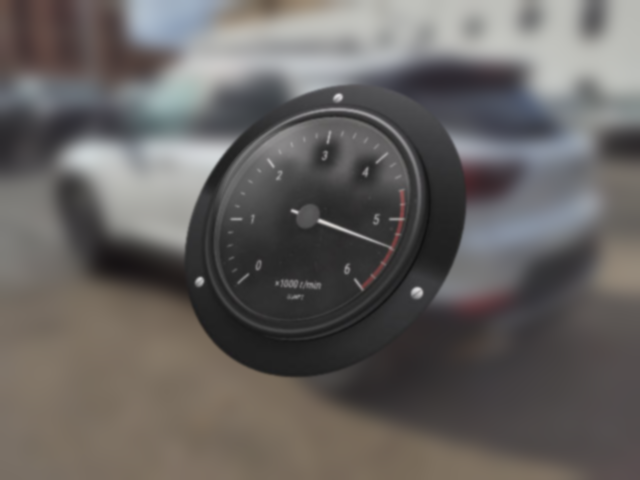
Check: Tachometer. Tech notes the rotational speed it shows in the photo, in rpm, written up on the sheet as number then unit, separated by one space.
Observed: 5400 rpm
